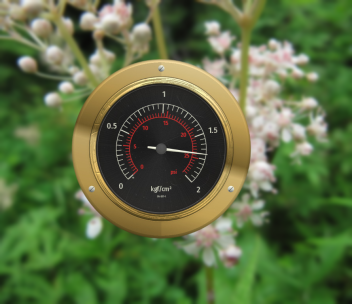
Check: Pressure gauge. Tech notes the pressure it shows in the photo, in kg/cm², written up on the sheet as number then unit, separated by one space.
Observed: 1.7 kg/cm²
